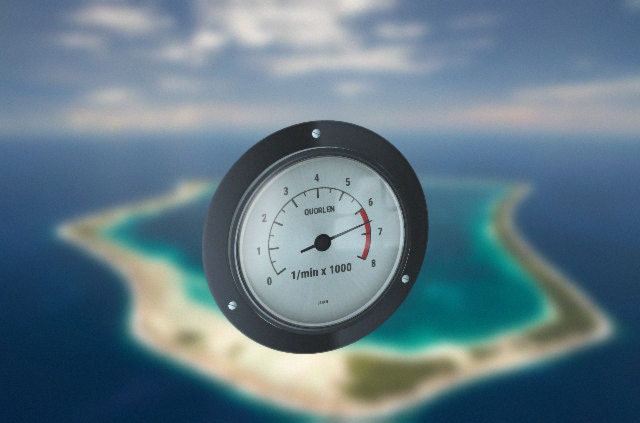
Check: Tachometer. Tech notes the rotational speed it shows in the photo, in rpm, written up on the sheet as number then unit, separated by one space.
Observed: 6500 rpm
